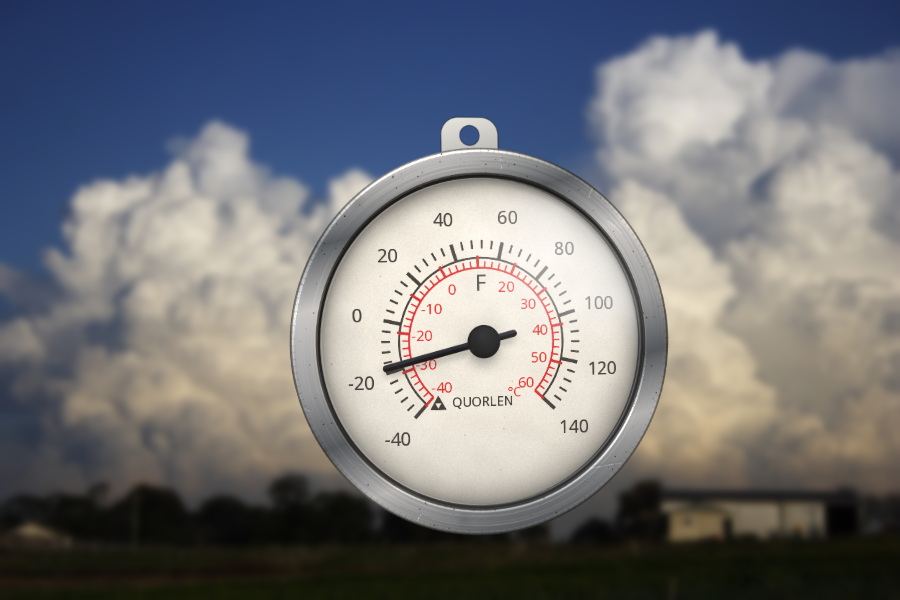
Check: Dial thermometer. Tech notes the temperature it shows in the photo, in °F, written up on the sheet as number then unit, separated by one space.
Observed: -18 °F
